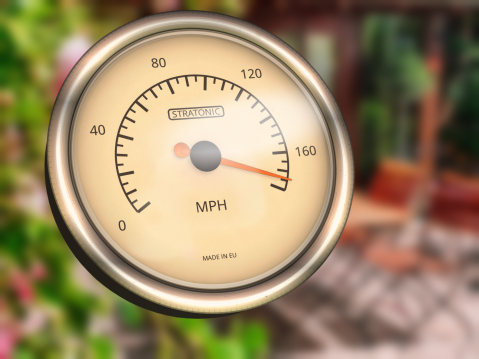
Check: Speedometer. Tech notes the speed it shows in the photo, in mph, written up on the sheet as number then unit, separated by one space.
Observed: 175 mph
